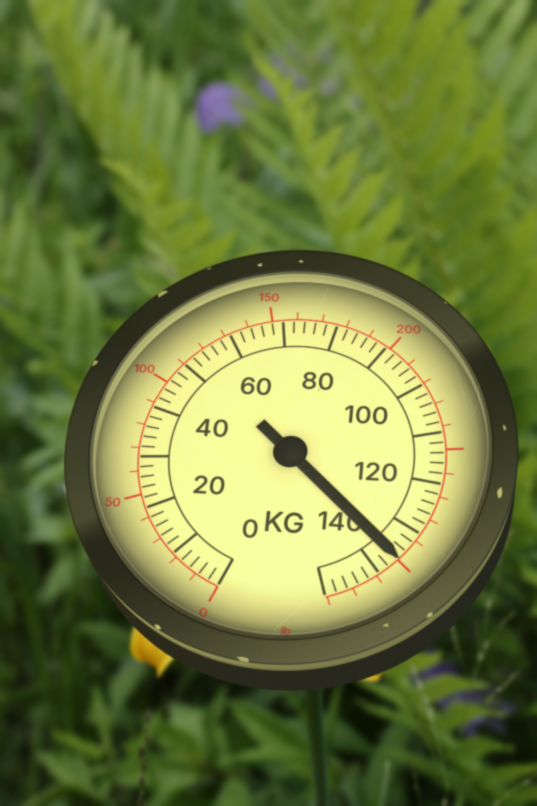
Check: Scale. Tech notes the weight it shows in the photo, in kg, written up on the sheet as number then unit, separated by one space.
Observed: 136 kg
